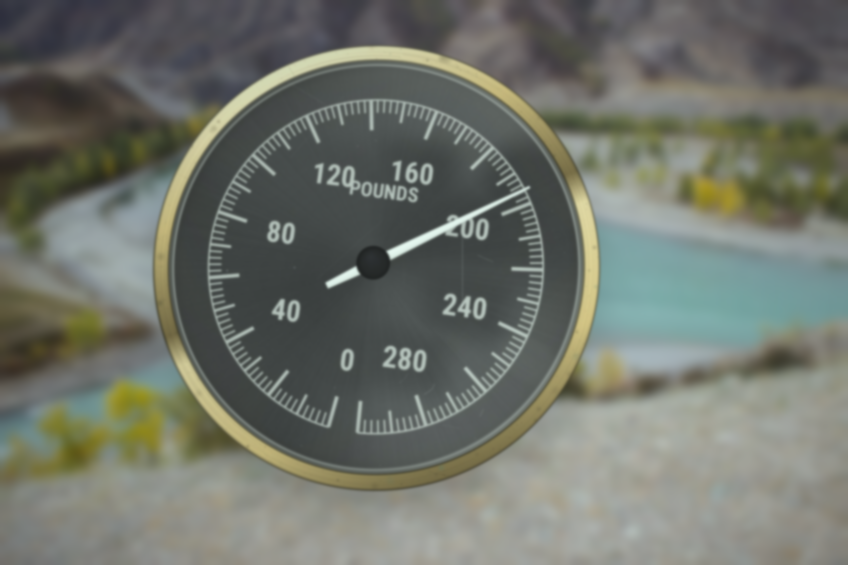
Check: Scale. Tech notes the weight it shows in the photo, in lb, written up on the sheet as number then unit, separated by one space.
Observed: 196 lb
